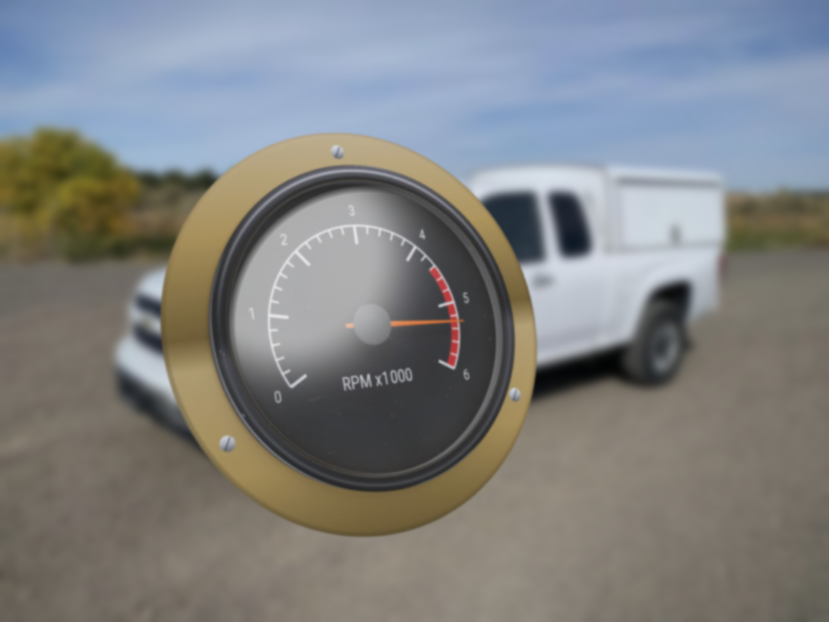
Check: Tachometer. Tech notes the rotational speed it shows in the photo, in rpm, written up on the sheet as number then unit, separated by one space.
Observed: 5300 rpm
